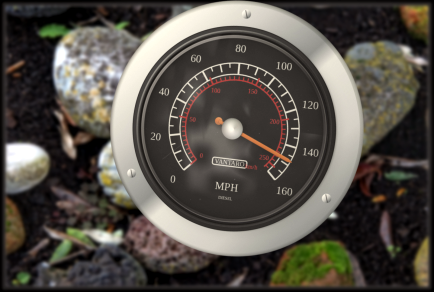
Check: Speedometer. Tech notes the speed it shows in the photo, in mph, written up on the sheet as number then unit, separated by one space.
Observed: 147.5 mph
